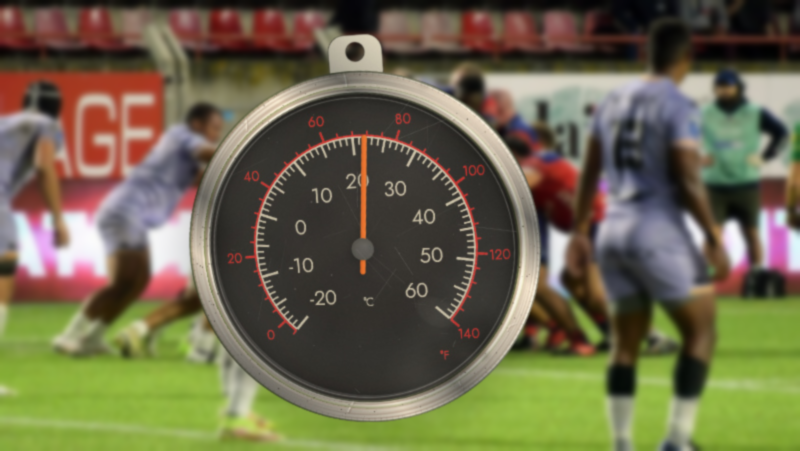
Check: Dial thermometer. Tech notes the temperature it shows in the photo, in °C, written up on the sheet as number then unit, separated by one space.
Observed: 22 °C
